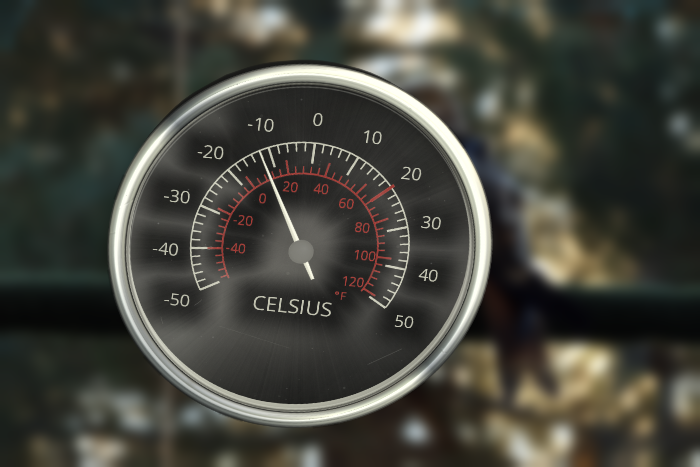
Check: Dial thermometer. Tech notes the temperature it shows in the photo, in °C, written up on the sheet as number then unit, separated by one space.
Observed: -12 °C
